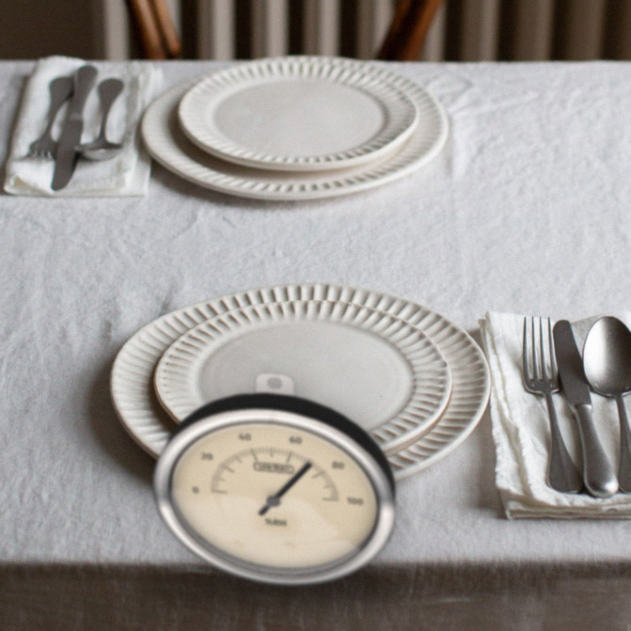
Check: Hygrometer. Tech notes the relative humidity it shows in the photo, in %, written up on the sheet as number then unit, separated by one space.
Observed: 70 %
